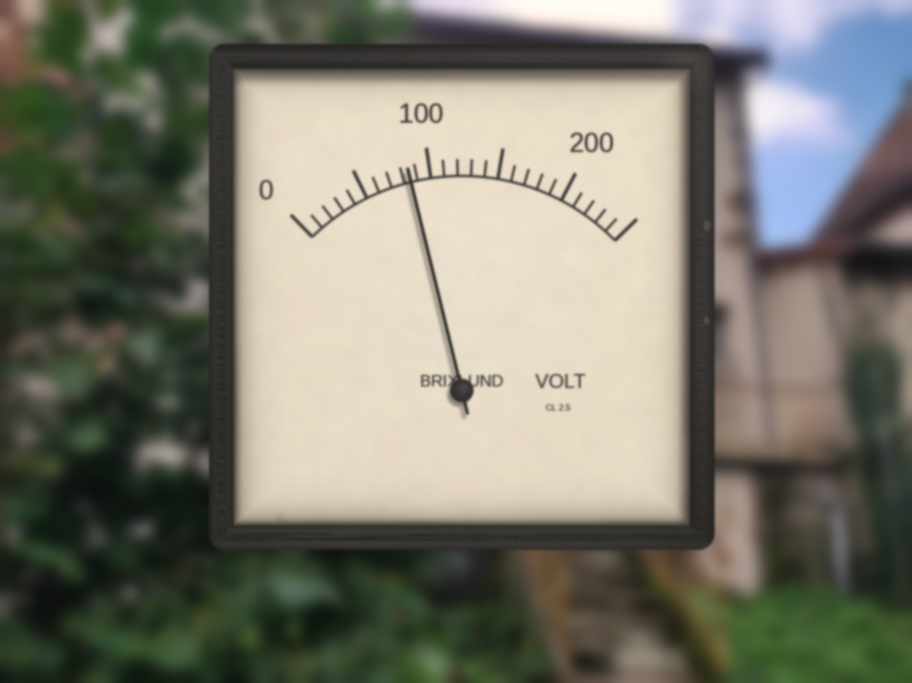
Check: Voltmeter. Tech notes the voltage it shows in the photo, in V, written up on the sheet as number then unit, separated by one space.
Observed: 85 V
